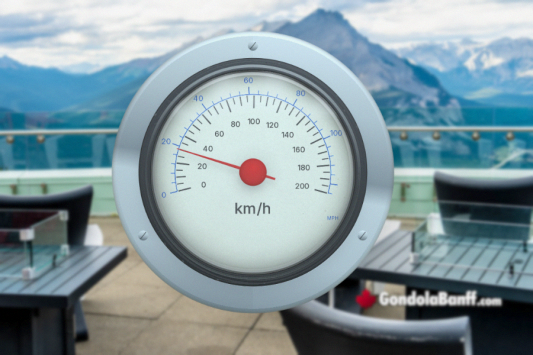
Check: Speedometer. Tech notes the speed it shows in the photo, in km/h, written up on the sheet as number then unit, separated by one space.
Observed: 30 km/h
